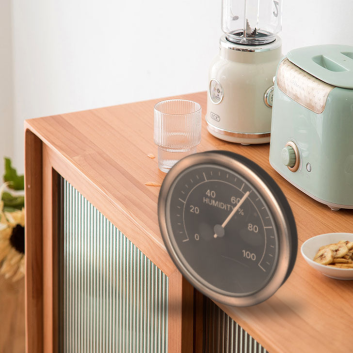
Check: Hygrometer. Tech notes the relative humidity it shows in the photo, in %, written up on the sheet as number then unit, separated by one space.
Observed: 64 %
